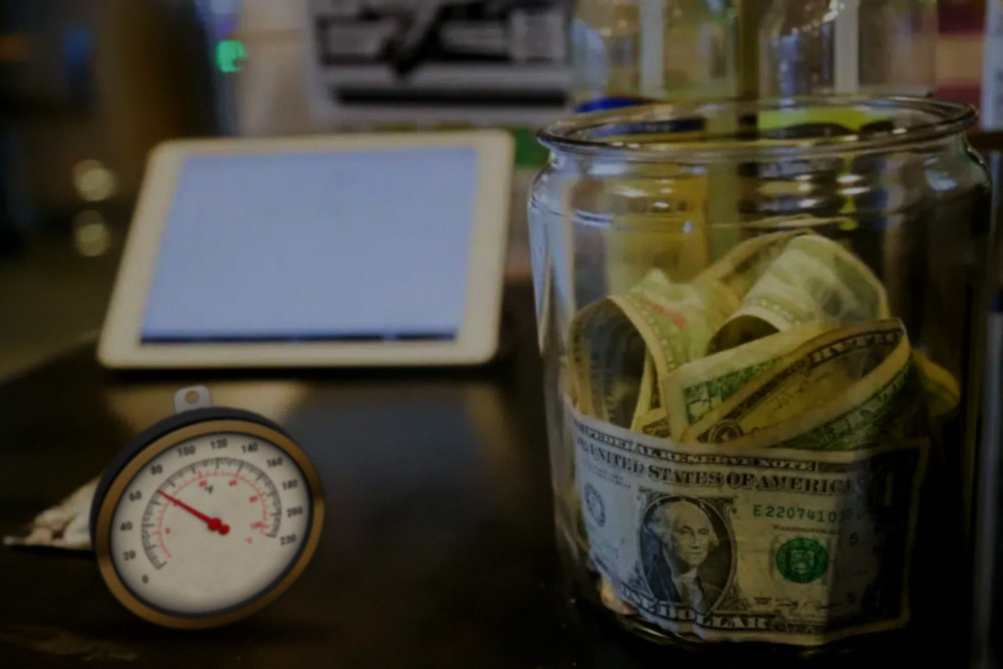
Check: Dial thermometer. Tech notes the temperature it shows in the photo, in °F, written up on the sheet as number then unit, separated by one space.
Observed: 70 °F
